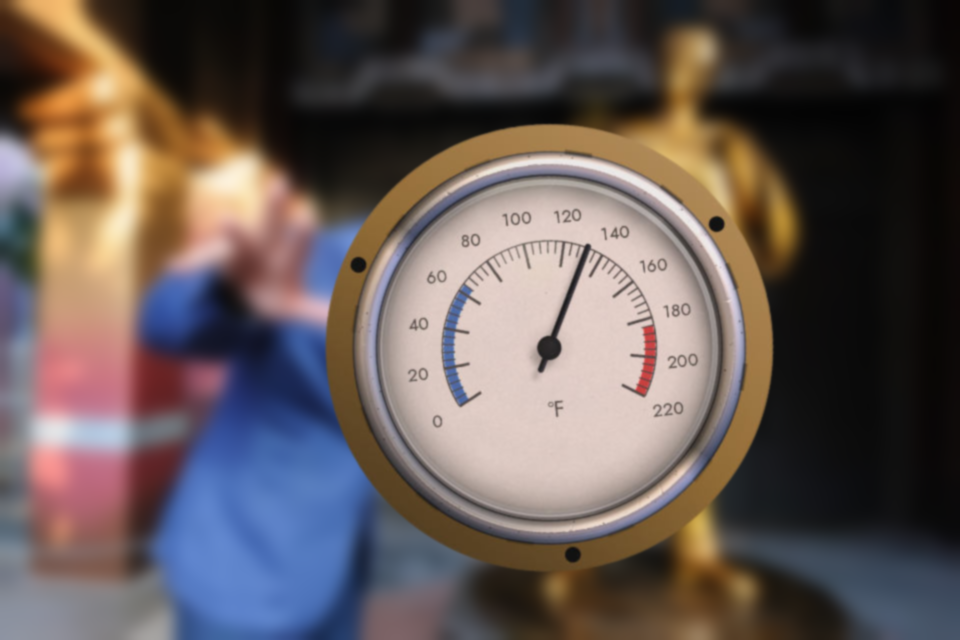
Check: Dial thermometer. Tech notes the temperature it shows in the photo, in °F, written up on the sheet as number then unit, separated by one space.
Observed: 132 °F
